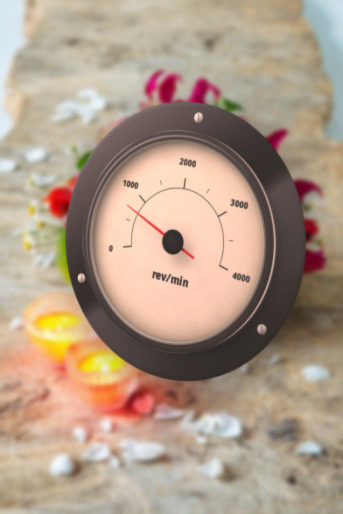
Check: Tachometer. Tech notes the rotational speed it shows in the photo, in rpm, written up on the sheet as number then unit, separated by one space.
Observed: 750 rpm
